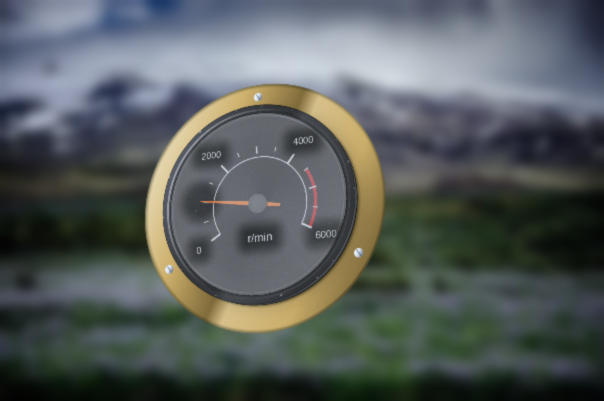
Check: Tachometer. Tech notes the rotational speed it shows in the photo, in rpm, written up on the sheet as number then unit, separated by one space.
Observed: 1000 rpm
